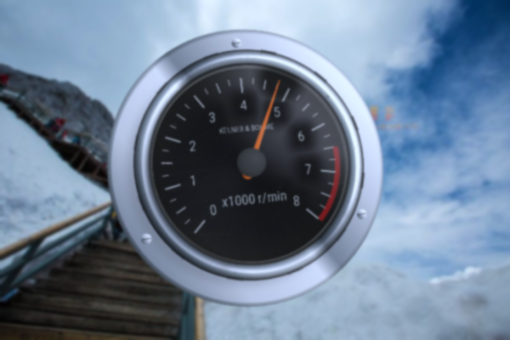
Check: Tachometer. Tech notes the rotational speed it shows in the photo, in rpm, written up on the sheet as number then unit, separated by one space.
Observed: 4750 rpm
